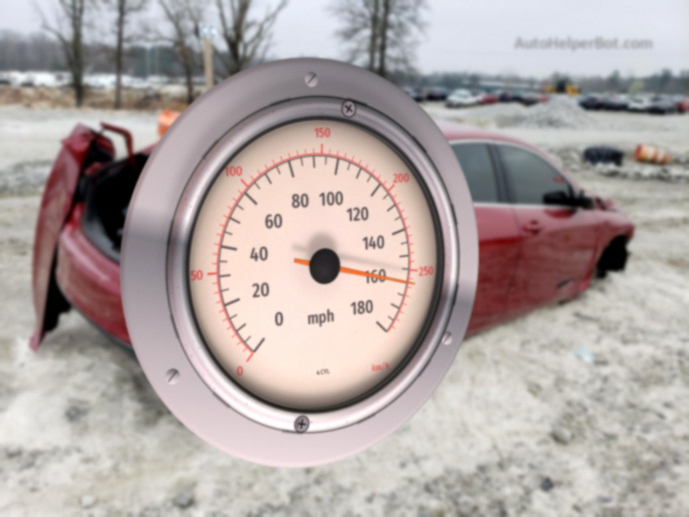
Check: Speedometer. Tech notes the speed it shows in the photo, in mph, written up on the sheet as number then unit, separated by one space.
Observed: 160 mph
